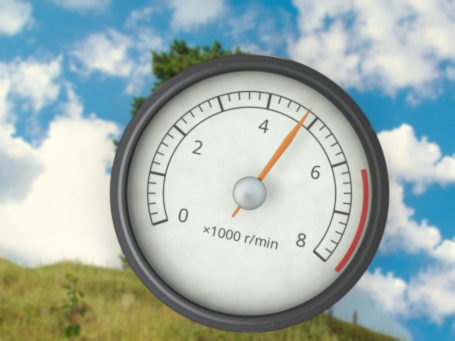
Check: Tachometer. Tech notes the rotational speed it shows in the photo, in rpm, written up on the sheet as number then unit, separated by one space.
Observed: 4800 rpm
